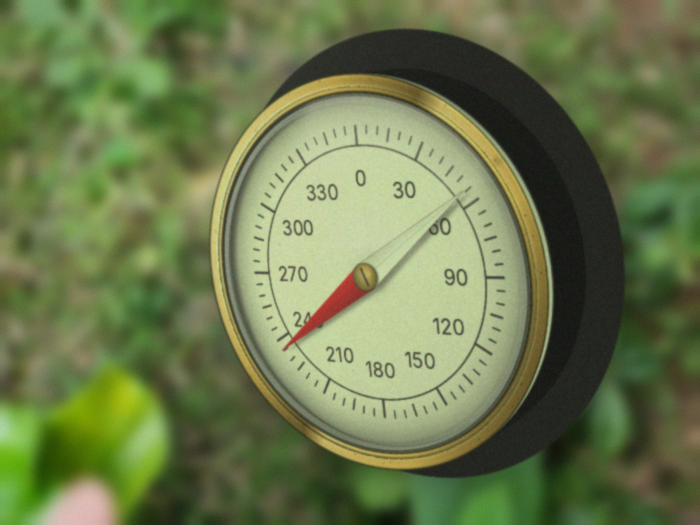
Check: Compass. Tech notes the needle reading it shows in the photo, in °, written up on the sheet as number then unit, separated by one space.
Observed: 235 °
